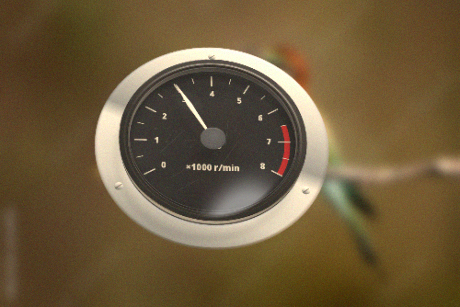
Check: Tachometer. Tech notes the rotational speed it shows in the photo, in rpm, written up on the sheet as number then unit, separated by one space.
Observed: 3000 rpm
